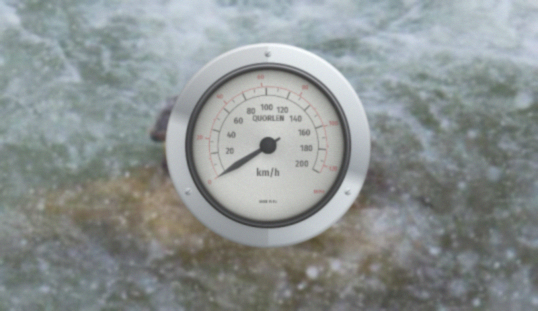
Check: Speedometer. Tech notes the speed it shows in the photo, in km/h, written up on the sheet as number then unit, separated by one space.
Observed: 0 km/h
